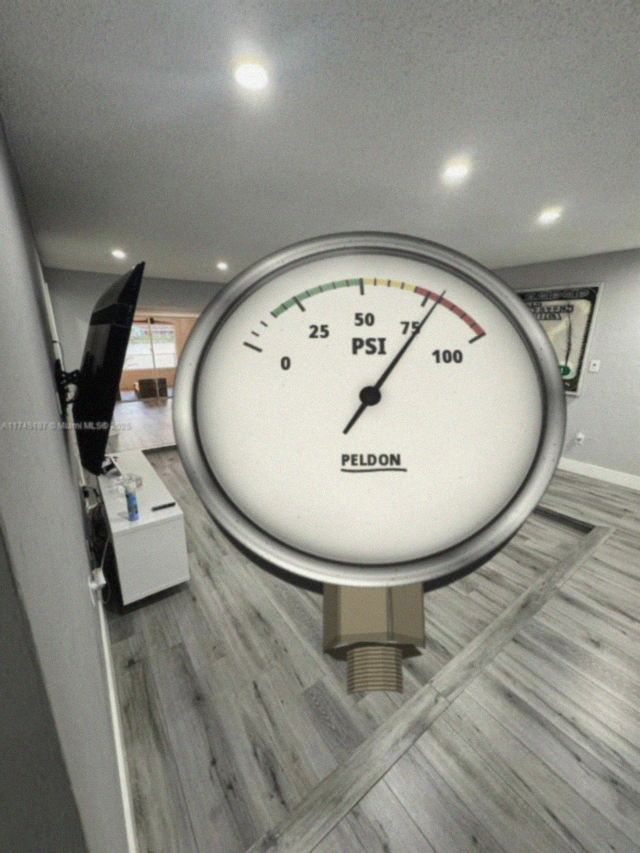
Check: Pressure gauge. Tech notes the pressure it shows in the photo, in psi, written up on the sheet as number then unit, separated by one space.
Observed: 80 psi
